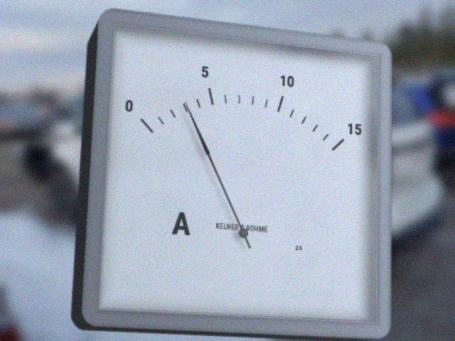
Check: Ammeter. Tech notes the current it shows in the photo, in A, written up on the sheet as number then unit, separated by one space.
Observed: 3 A
